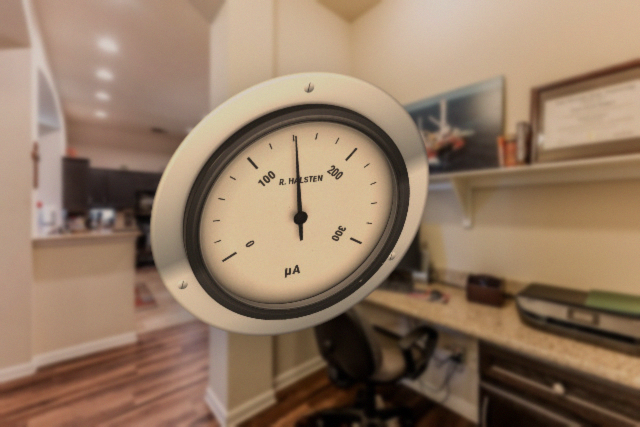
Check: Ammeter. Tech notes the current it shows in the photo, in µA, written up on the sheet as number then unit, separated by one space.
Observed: 140 µA
